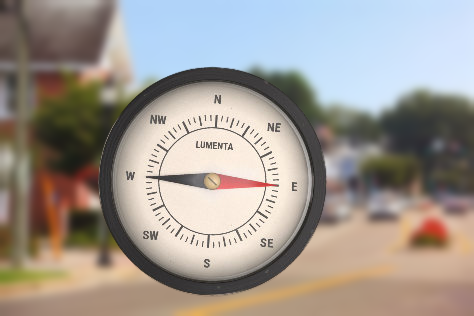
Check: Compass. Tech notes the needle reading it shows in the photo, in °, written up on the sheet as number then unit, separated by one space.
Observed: 90 °
